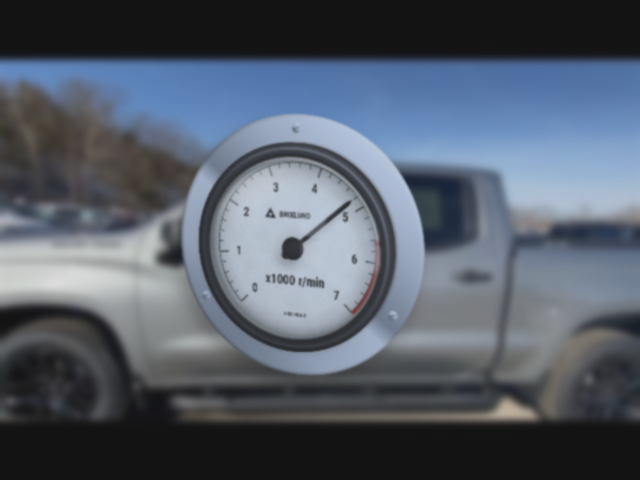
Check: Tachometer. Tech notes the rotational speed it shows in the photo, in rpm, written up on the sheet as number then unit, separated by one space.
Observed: 4800 rpm
